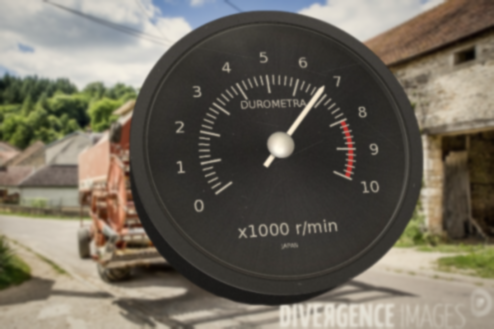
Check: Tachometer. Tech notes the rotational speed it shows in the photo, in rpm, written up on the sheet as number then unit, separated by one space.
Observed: 6800 rpm
